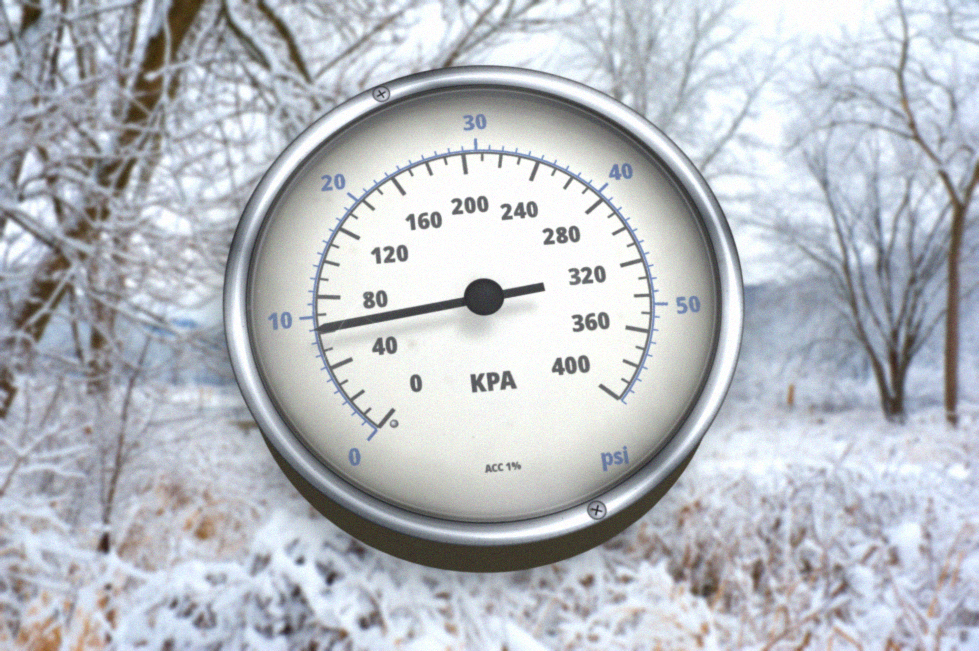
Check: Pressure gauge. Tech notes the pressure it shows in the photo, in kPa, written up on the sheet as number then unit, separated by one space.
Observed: 60 kPa
